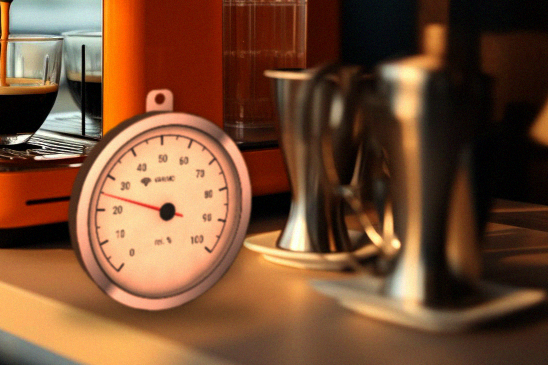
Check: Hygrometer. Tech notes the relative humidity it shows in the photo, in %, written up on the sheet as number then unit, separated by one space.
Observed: 25 %
